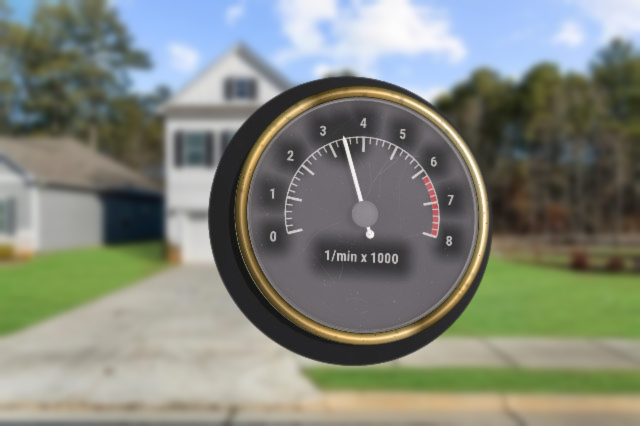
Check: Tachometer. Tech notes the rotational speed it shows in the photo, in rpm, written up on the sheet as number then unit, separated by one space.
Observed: 3400 rpm
